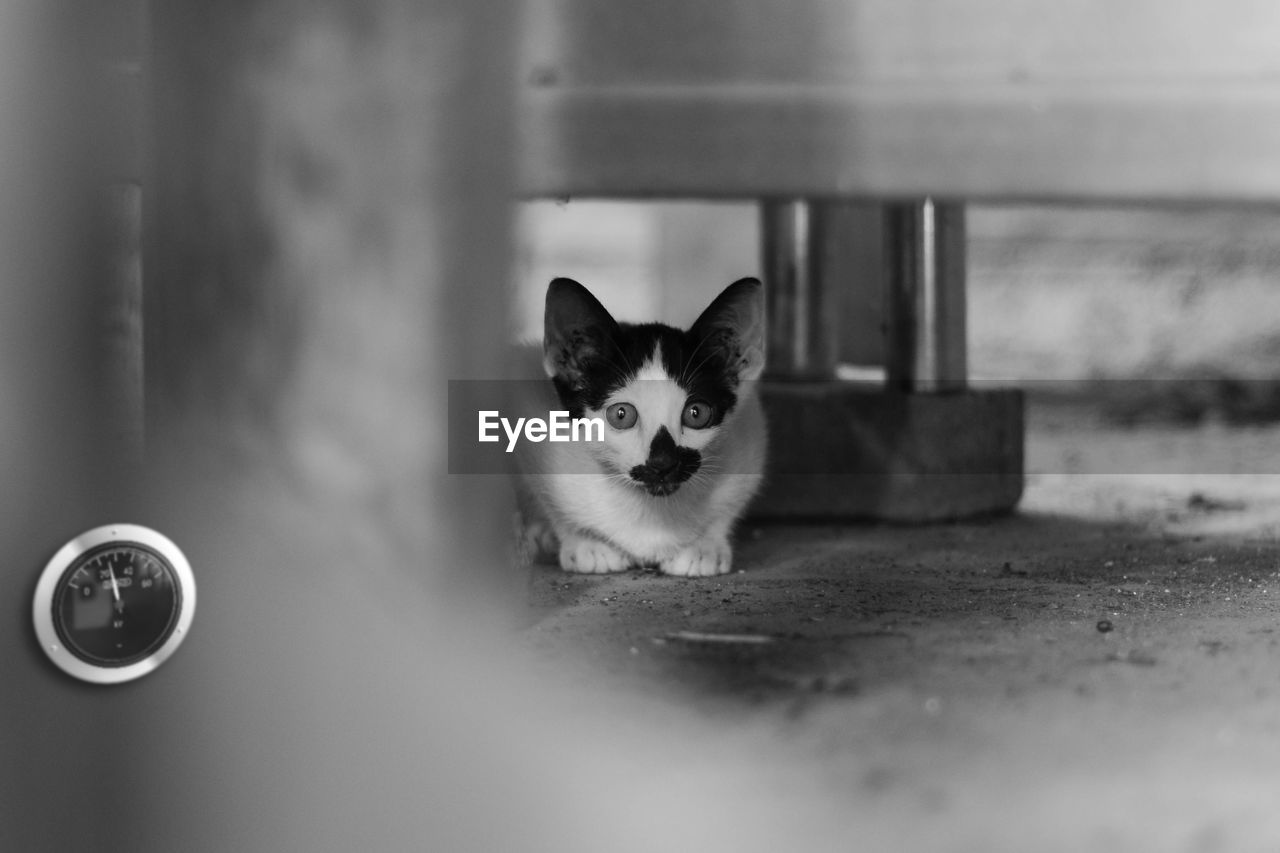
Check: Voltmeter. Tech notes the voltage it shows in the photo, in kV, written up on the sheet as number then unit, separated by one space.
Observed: 25 kV
